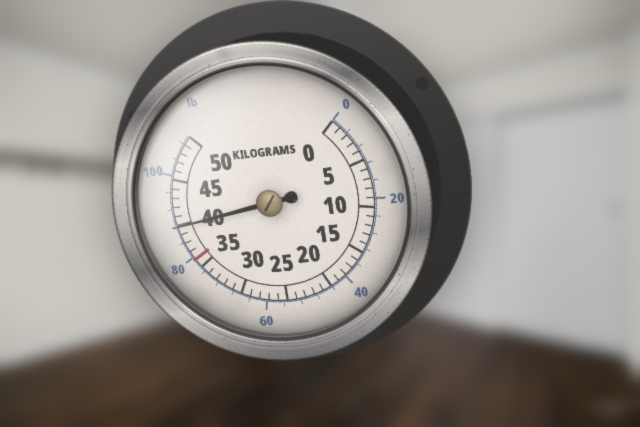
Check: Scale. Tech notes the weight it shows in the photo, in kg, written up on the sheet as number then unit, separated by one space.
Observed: 40 kg
